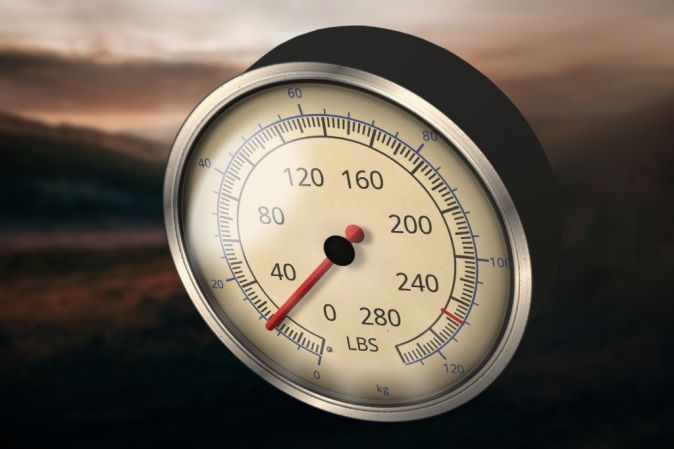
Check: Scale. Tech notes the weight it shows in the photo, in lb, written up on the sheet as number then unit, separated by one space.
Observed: 22 lb
